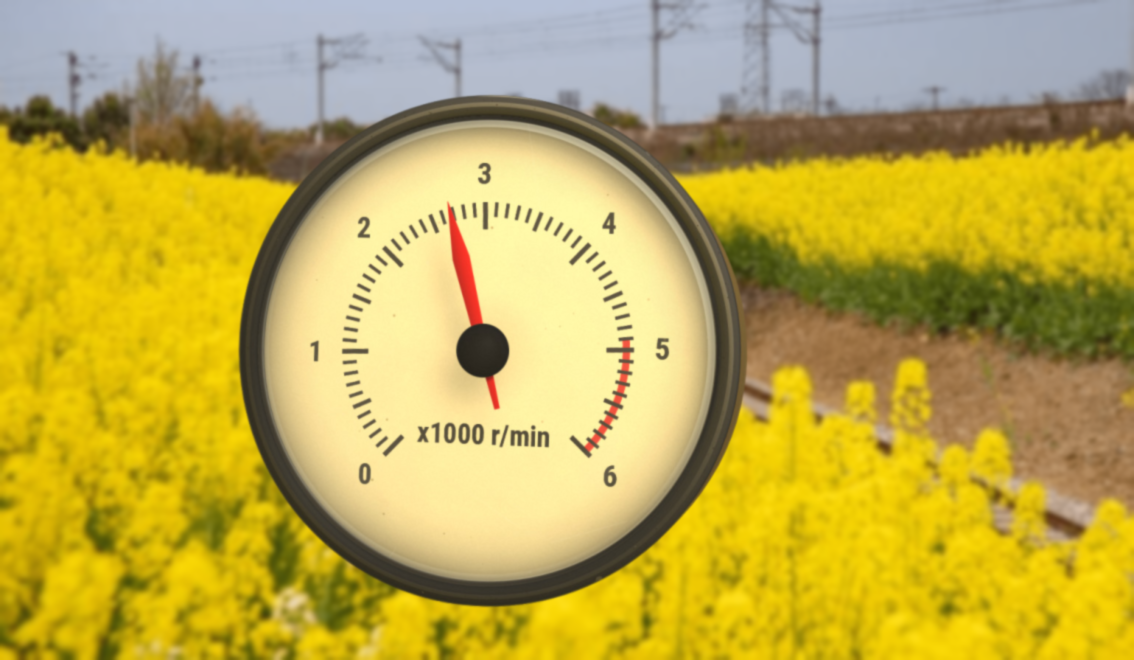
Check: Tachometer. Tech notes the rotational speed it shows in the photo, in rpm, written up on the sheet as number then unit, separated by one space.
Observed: 2700 rpm
